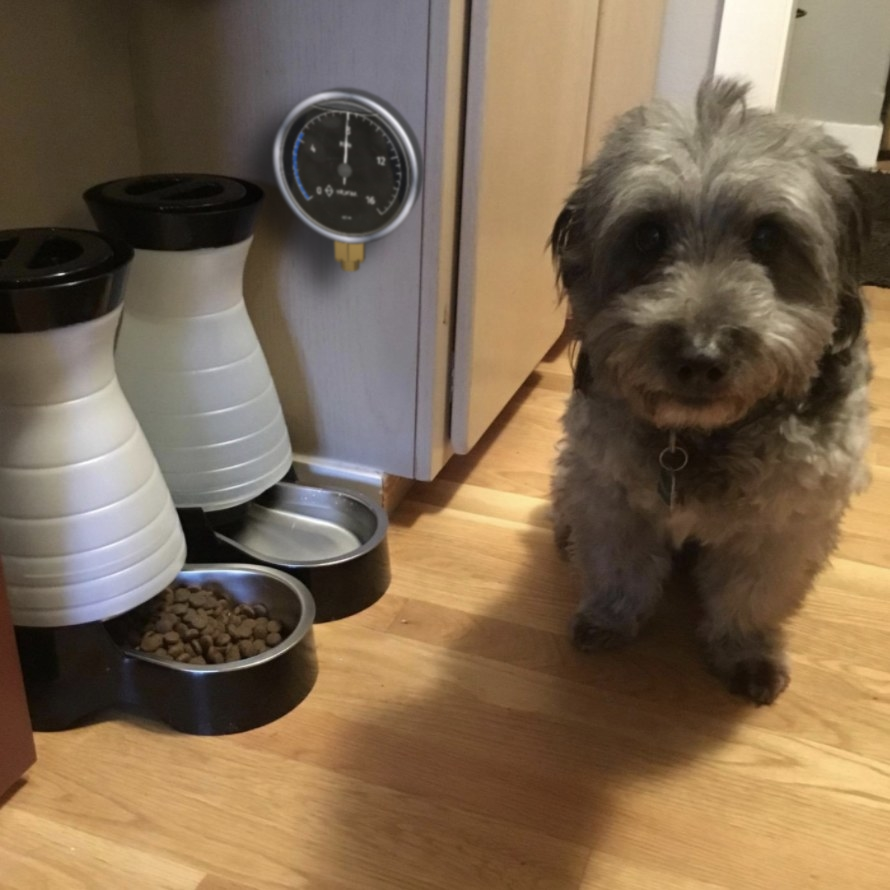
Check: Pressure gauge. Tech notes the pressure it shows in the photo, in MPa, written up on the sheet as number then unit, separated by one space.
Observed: 8 MPa
